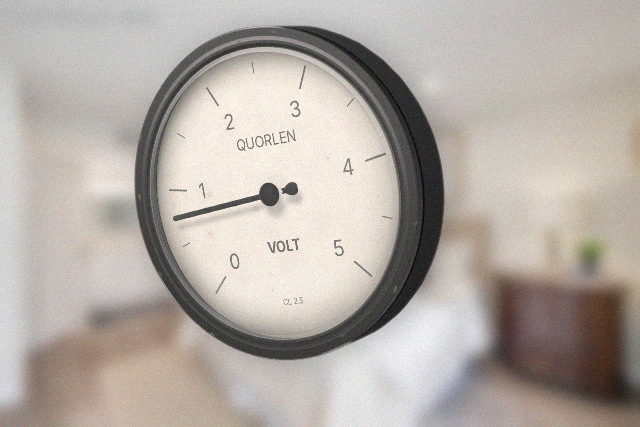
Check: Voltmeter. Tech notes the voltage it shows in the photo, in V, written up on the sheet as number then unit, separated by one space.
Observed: 0.75 V
